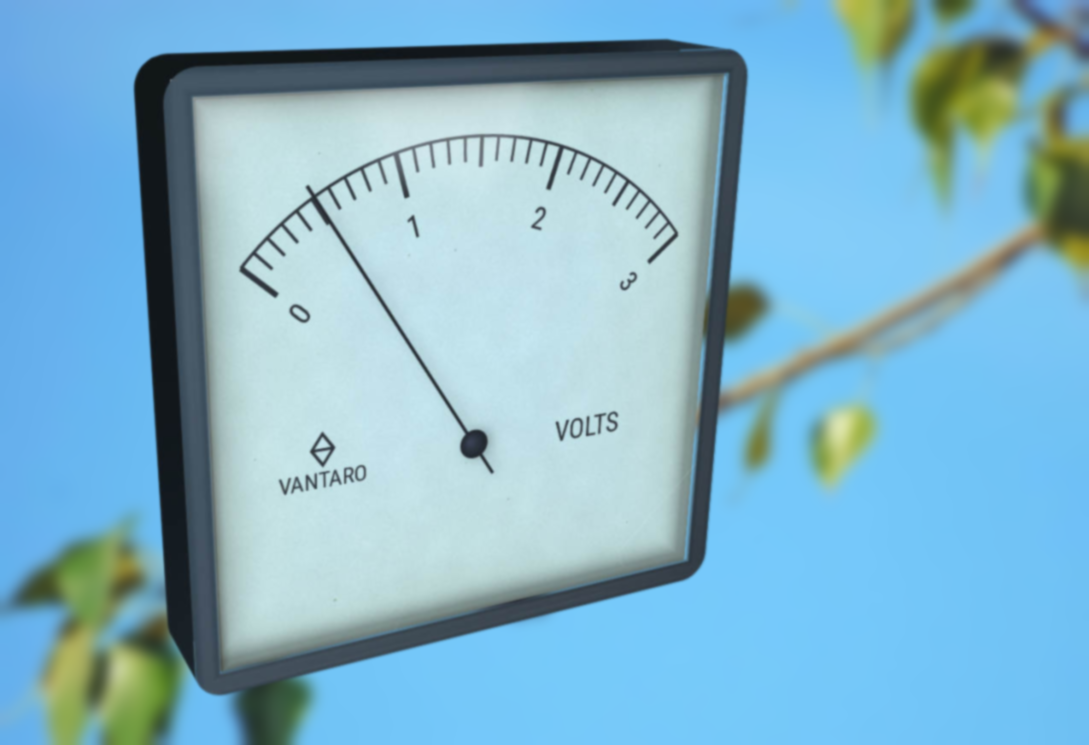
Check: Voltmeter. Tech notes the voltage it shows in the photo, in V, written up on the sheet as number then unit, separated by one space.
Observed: 0.5 V
